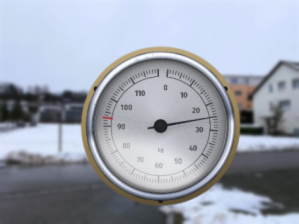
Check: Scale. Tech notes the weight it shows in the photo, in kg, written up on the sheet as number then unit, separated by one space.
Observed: 25 kg
